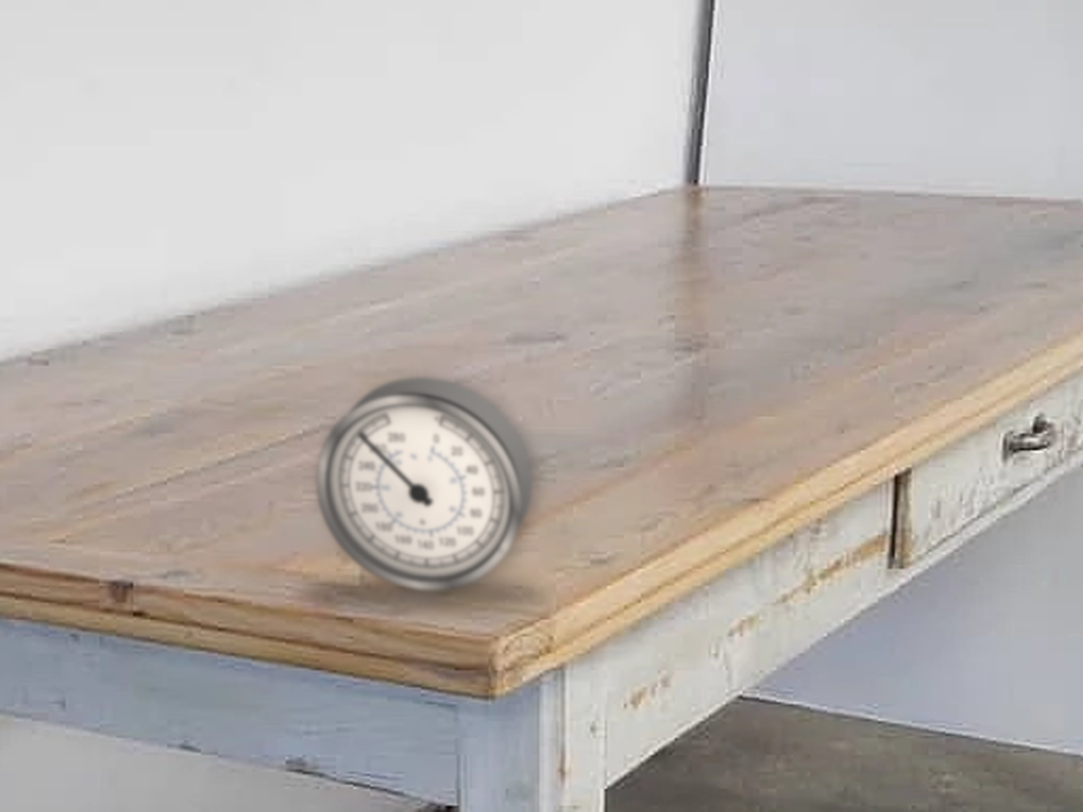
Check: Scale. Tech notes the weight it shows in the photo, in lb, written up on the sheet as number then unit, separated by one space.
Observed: 260 lb
